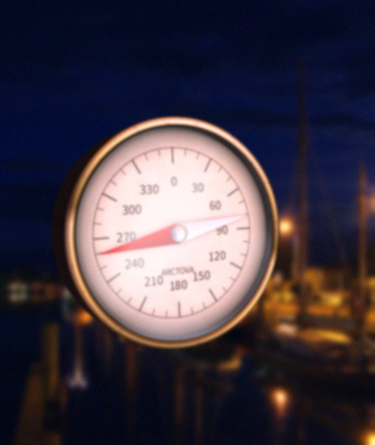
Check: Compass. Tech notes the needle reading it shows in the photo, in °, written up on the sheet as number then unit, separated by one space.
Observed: 260 °
